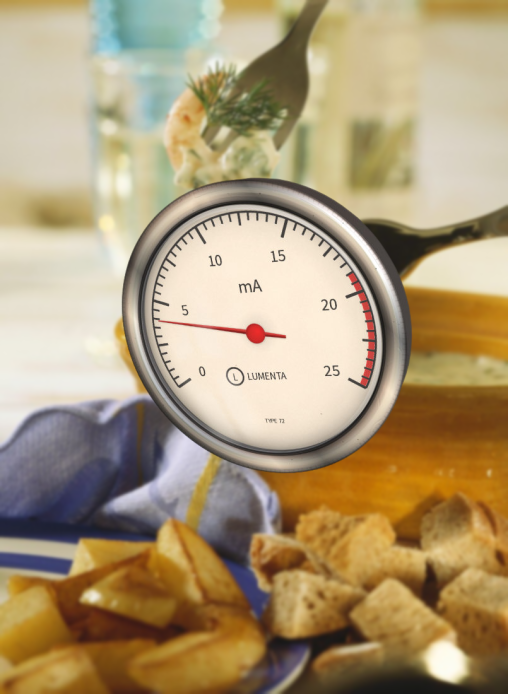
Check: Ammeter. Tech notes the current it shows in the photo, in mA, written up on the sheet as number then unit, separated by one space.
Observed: 4 mA
